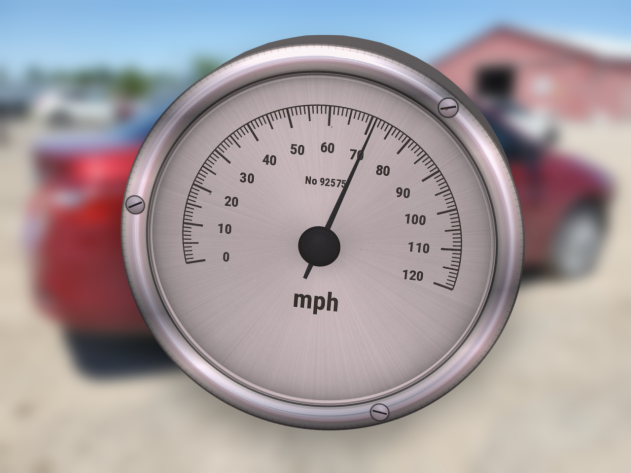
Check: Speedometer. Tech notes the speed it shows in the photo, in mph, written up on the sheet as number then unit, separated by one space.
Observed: 71 mph
